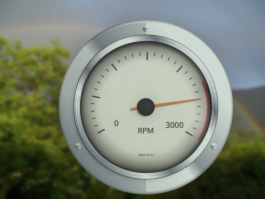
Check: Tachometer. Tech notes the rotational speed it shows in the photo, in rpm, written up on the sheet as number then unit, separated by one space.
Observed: 2500 rpm
